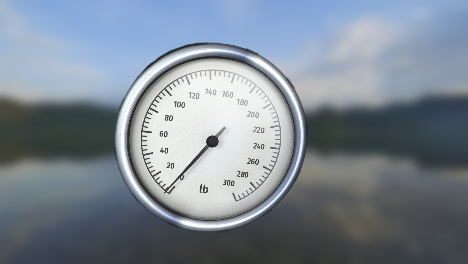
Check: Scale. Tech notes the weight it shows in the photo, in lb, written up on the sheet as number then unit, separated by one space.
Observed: 4 lb
